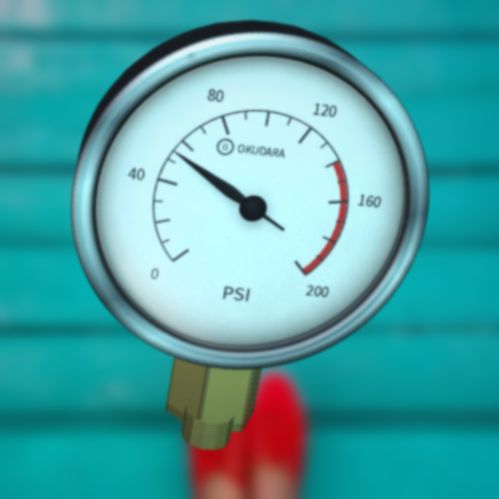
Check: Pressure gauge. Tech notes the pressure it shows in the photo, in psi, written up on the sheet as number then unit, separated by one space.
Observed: 55 psi
